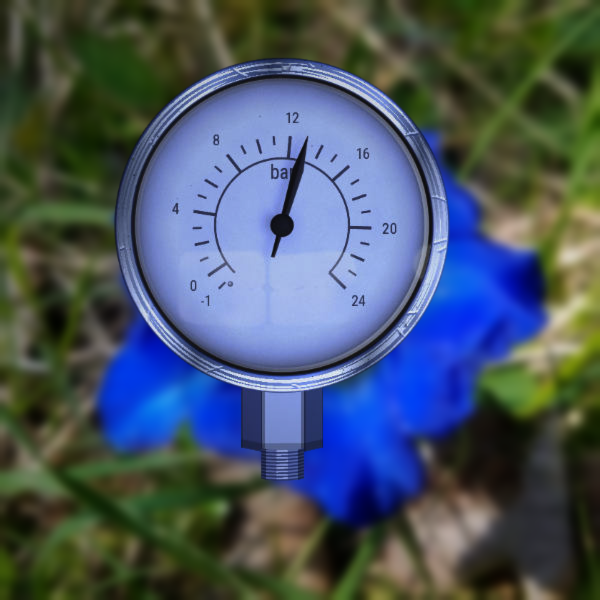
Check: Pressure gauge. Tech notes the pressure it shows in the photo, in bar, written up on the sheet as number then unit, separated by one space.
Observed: 13 bar
